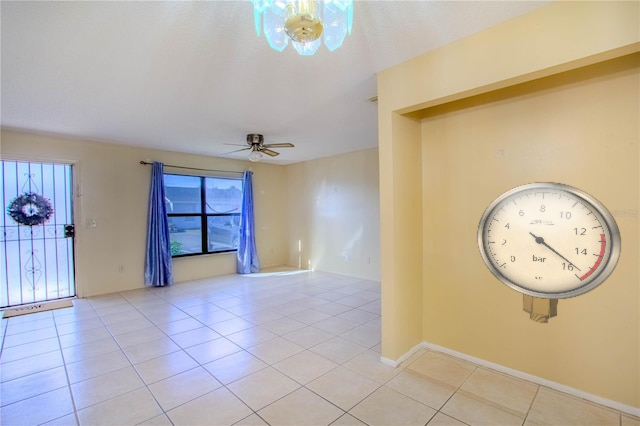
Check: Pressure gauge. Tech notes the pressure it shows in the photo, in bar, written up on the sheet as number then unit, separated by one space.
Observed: 15.5 bar
